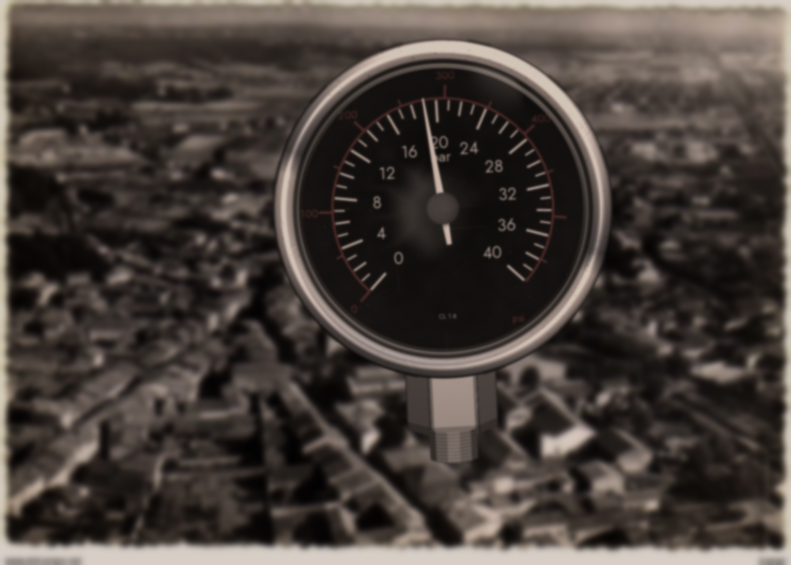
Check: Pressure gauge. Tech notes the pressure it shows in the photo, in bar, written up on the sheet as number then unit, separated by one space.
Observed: 19 bar
